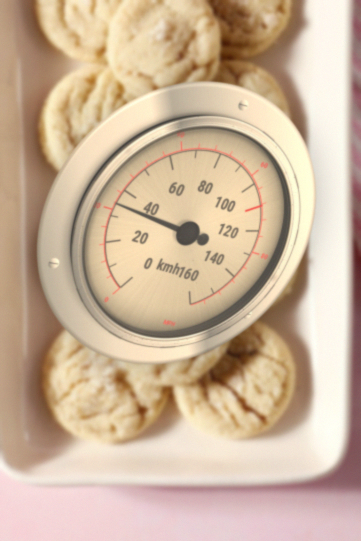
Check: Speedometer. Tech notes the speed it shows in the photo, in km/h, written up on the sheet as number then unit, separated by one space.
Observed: 35 km/h
